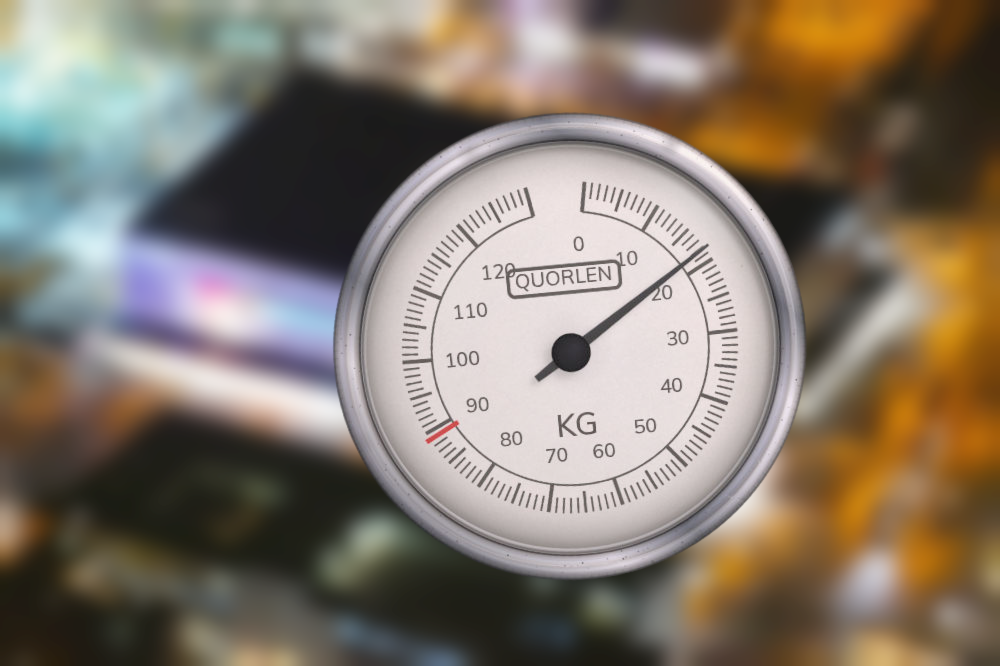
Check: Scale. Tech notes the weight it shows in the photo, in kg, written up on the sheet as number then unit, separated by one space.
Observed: 18 kg
